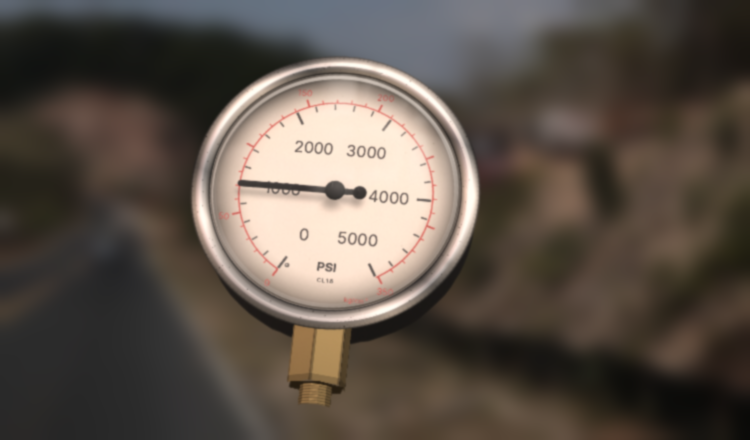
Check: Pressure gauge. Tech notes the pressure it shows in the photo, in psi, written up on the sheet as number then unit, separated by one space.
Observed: 1000 psi
